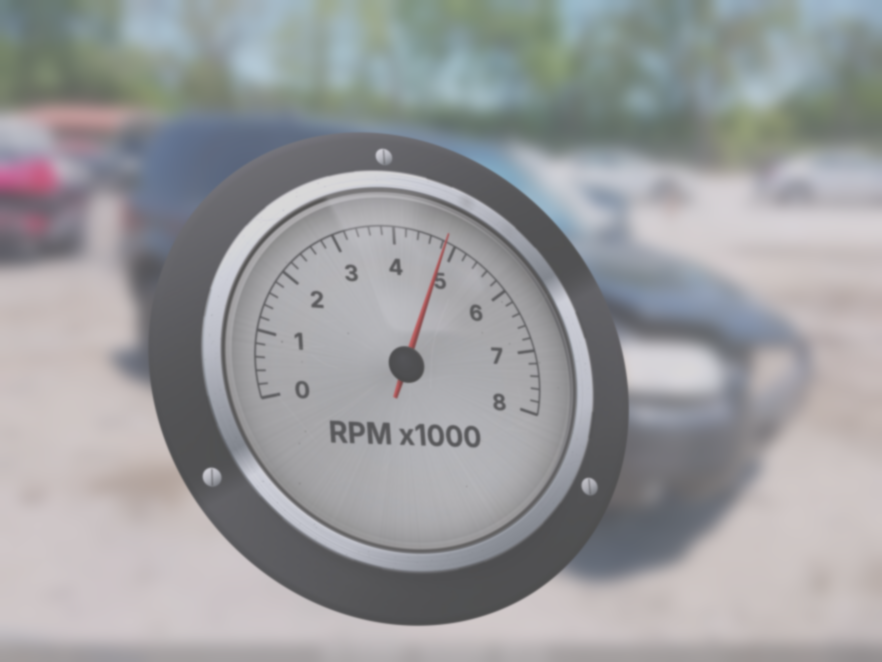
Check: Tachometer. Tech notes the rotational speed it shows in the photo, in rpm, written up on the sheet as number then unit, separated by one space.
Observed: 4800 rpm
